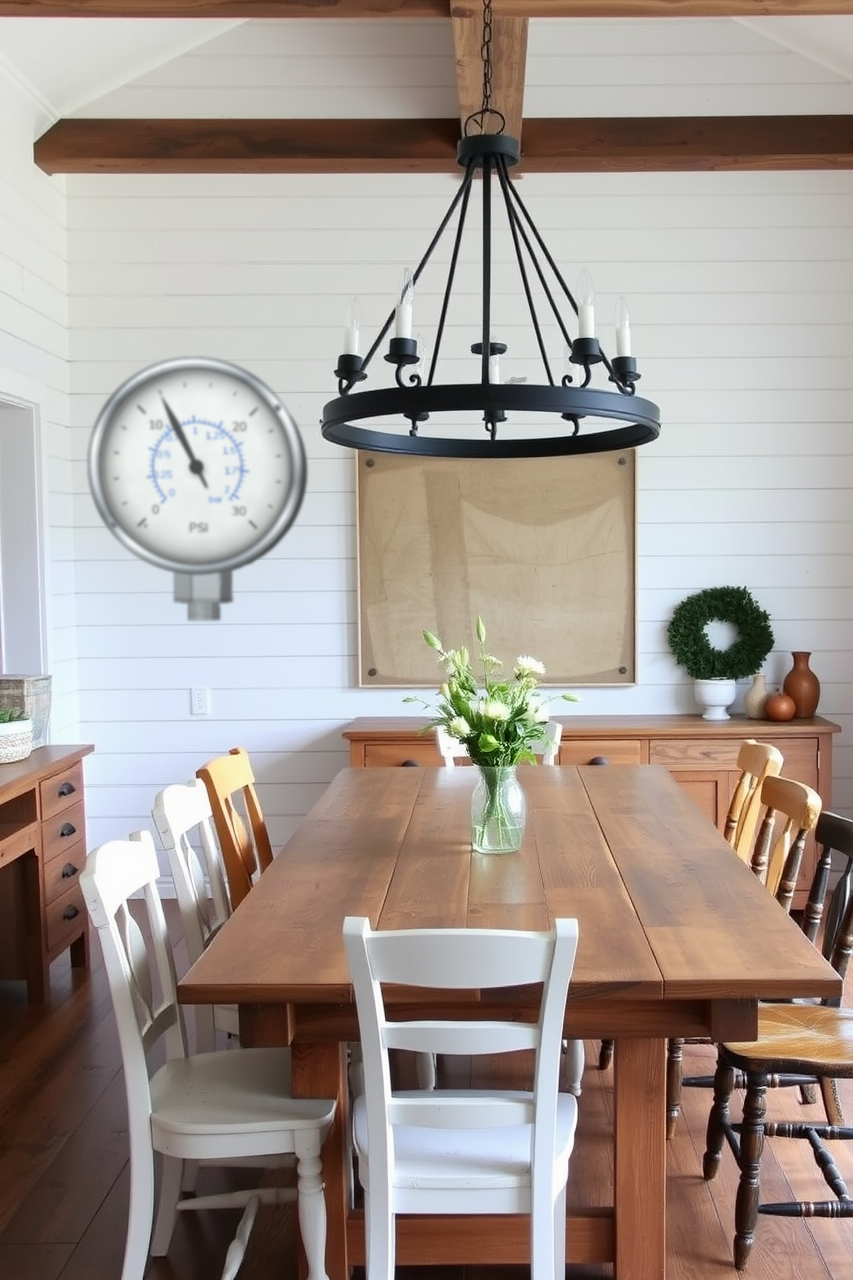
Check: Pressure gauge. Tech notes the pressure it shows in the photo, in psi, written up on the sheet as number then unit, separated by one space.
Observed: 12 psi
